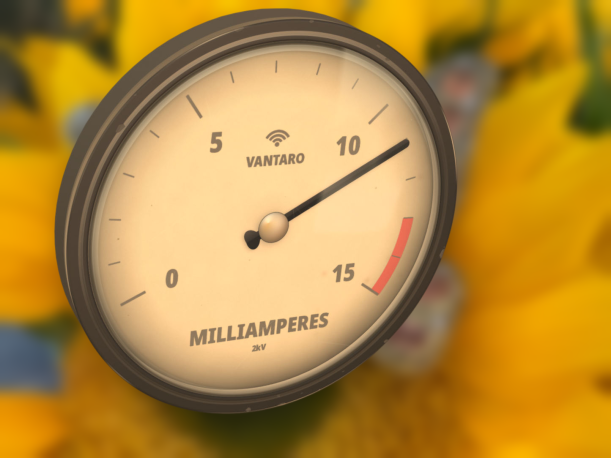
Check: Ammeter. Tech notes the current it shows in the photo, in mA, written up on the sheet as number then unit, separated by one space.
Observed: 11 mA
